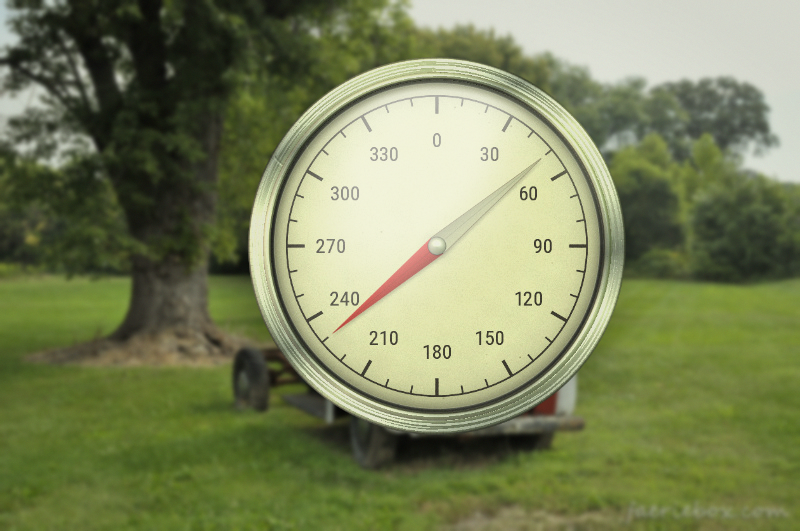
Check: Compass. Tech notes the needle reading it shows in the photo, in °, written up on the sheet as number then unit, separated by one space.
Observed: 230 °
